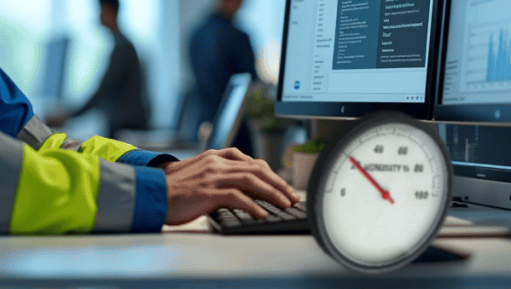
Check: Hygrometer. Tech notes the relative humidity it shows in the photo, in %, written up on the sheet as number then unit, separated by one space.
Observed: 20 %
